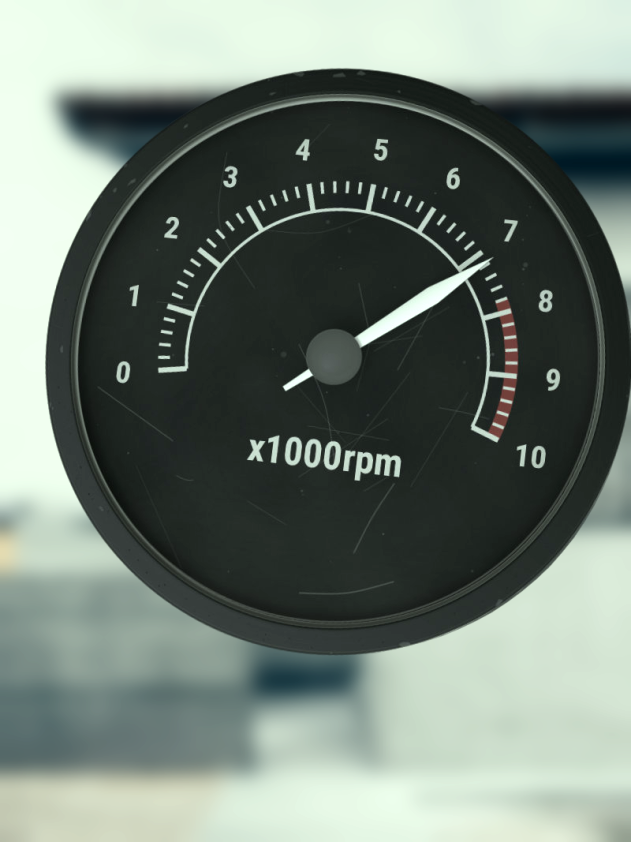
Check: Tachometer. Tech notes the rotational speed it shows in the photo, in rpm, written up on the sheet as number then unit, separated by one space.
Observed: 7200 rpm
